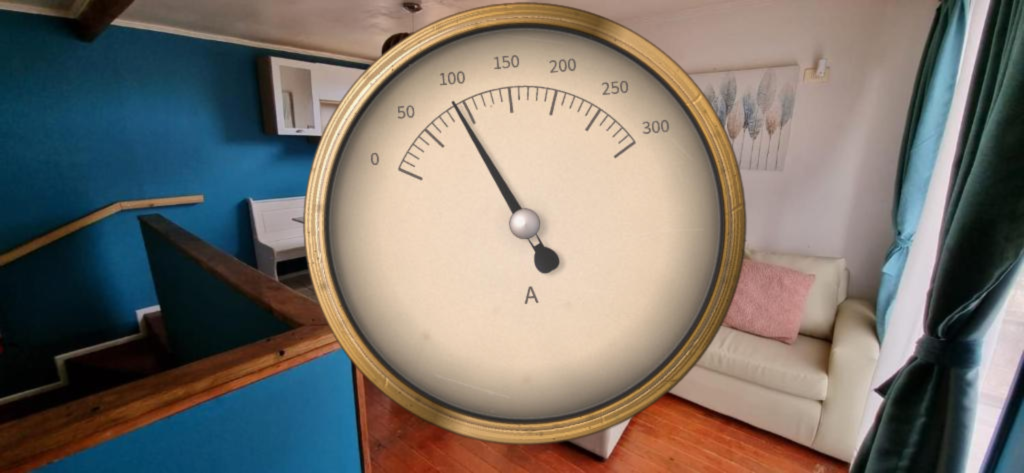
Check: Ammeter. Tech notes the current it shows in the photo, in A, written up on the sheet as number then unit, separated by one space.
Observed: 90 A
